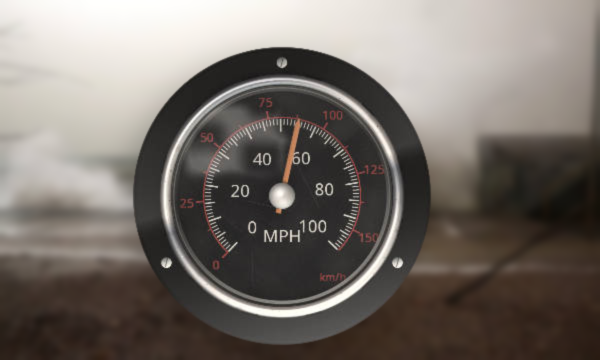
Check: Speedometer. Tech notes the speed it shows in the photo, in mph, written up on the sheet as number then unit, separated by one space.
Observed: 55 mph
